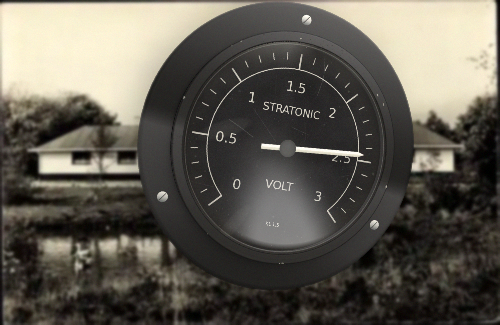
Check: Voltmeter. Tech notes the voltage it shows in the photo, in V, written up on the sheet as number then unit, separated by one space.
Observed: 2.45 V
